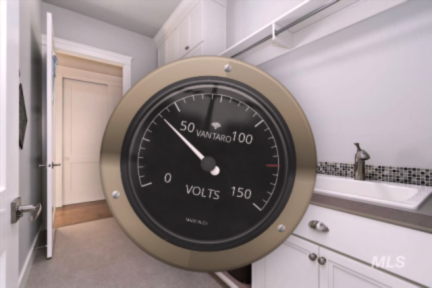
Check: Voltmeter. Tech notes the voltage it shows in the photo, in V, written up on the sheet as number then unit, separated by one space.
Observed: 40 V
